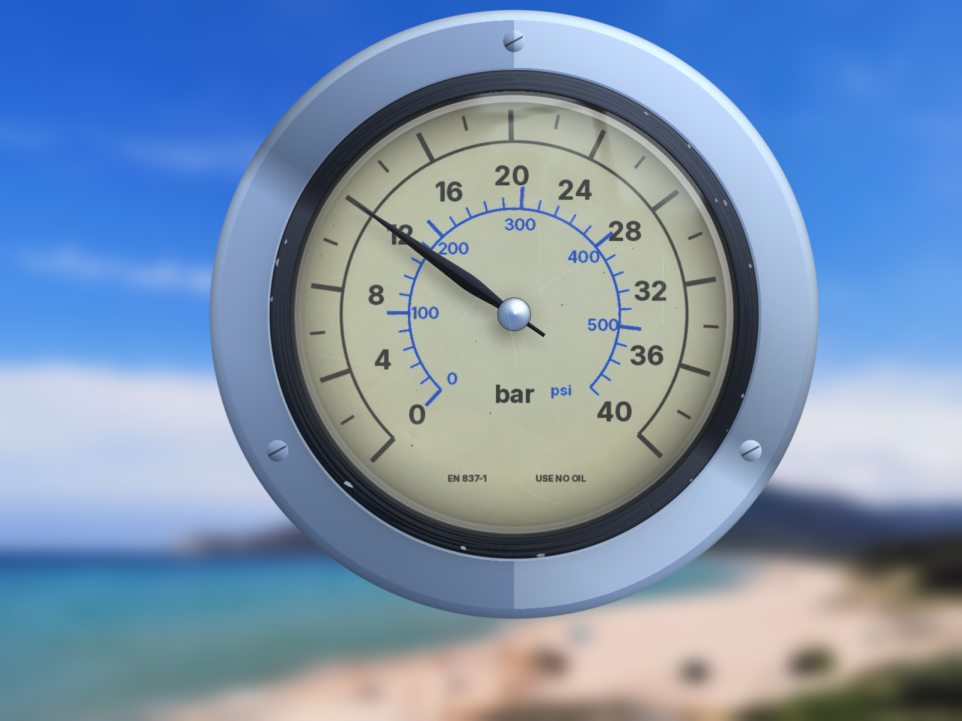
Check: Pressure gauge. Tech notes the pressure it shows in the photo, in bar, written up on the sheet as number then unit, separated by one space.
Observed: 12 bar
